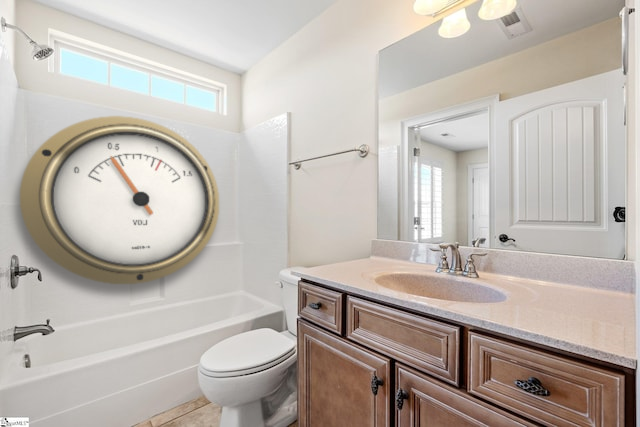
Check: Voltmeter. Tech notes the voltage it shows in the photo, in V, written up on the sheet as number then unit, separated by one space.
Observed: 0.4 V
